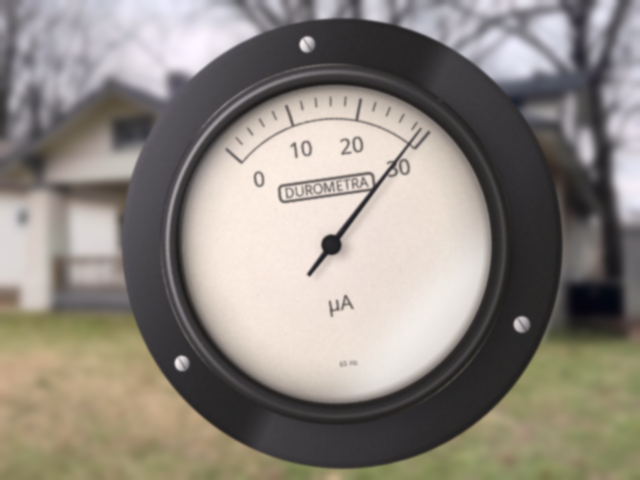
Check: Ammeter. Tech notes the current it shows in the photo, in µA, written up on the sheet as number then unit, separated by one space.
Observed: 29 µA
